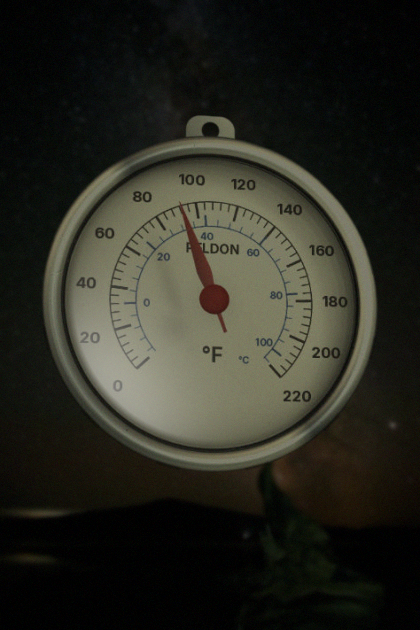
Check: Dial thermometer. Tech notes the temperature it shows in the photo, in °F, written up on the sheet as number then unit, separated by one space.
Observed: 92 °F
